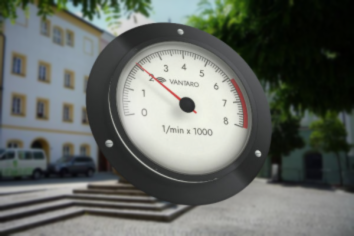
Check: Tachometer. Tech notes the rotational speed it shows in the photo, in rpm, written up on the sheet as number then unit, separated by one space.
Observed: 2000 rpm
